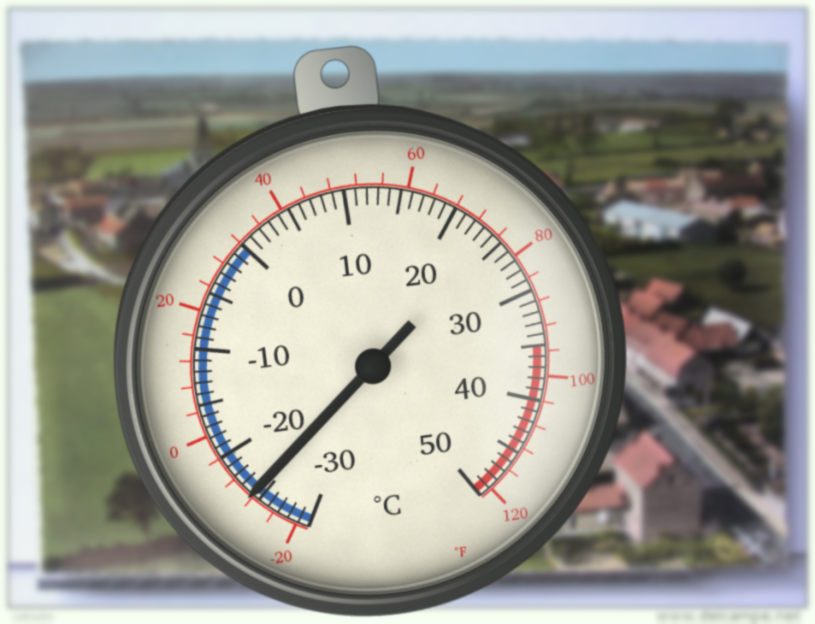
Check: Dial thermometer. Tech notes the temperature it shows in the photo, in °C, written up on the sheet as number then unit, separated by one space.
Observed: -24 °C
